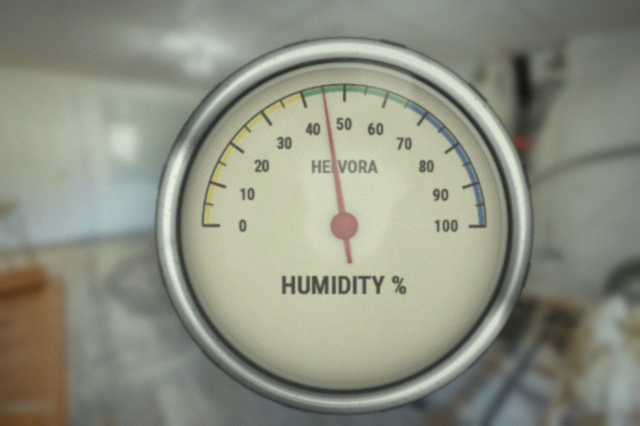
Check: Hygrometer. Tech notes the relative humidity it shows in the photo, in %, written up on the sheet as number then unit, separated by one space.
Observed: 45 %
